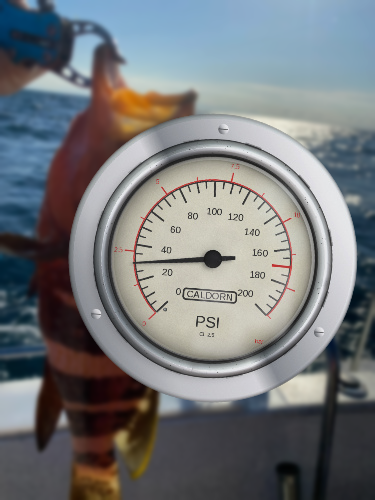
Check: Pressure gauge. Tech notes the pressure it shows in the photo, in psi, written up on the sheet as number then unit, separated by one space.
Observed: 30 psi
